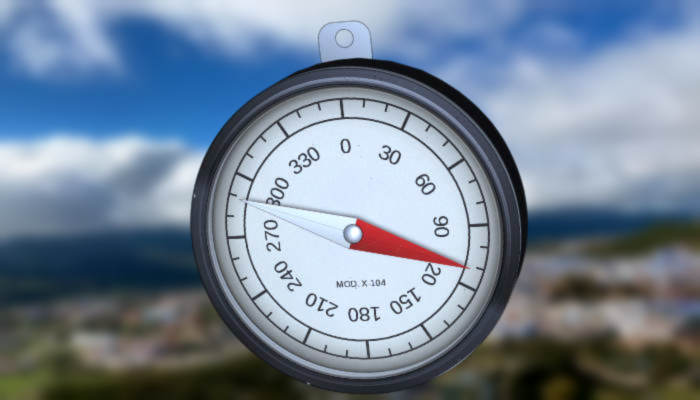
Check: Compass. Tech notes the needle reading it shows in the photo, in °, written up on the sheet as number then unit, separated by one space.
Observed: 110 °
